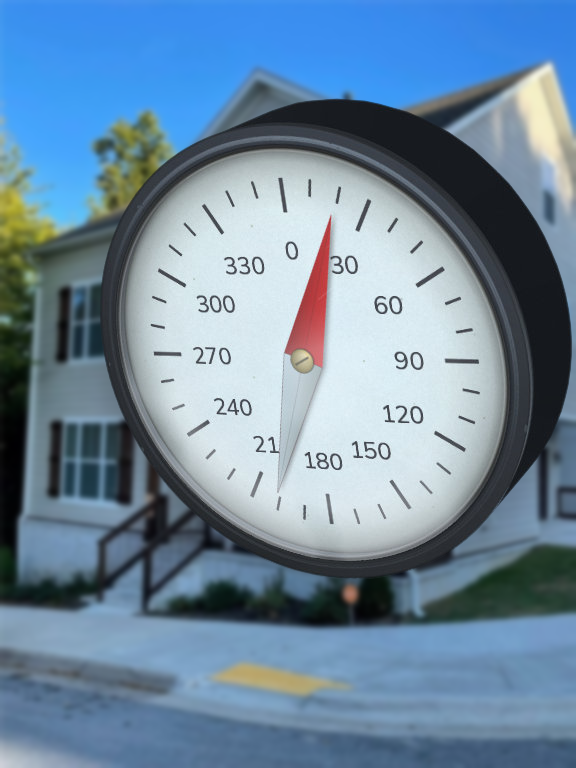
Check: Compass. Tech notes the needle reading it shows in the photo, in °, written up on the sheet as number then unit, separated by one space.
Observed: 20 °
